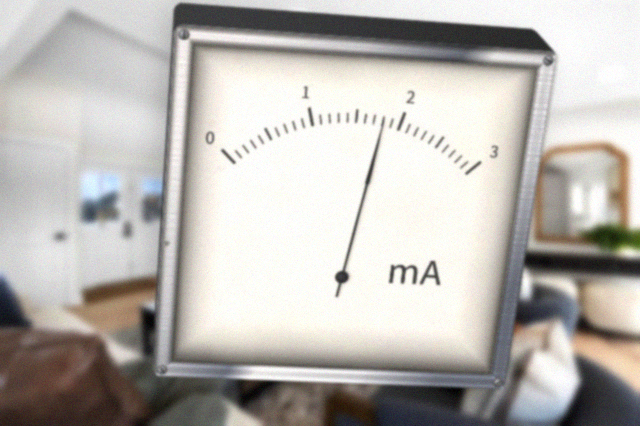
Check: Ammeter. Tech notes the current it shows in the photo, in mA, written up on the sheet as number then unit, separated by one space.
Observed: 1.8 mA
